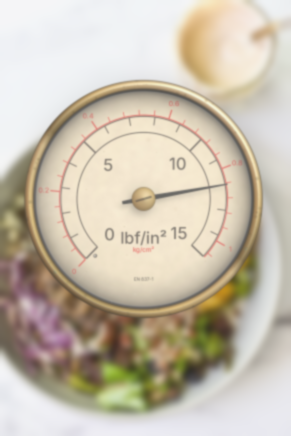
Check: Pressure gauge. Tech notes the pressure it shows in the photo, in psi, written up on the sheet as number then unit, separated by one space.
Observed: 12 psi
